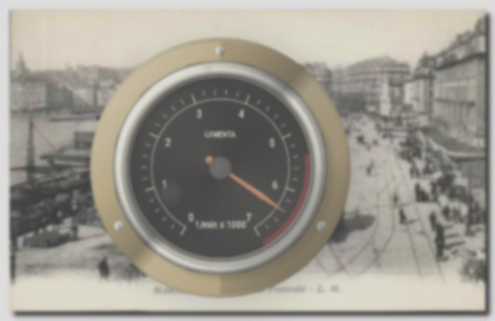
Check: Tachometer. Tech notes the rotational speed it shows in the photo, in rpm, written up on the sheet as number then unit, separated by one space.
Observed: 6400 rpm
